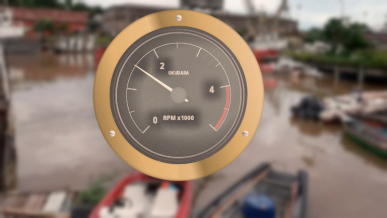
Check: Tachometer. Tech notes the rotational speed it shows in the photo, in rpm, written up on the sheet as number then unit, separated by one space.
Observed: 1500 rpm
